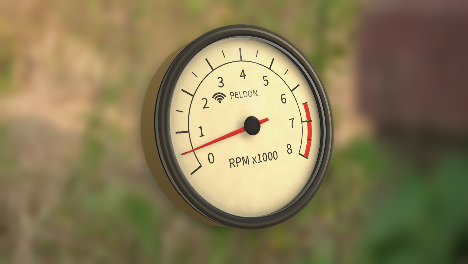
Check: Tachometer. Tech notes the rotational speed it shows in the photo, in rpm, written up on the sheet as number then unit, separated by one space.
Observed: 500 rpm
